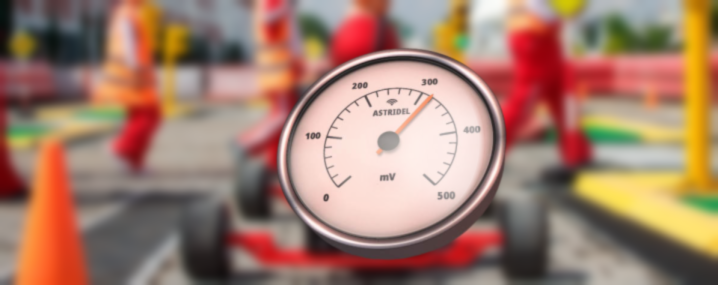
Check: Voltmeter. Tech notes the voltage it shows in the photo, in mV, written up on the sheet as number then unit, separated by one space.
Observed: 320 mV
